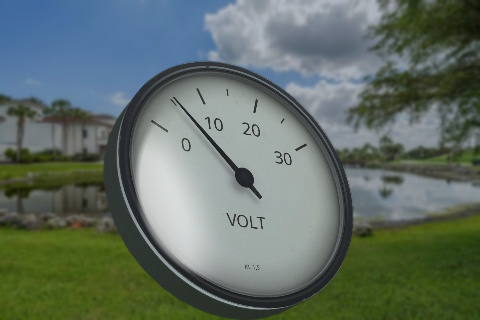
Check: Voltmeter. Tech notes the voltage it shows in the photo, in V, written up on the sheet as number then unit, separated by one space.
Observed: 5 V
